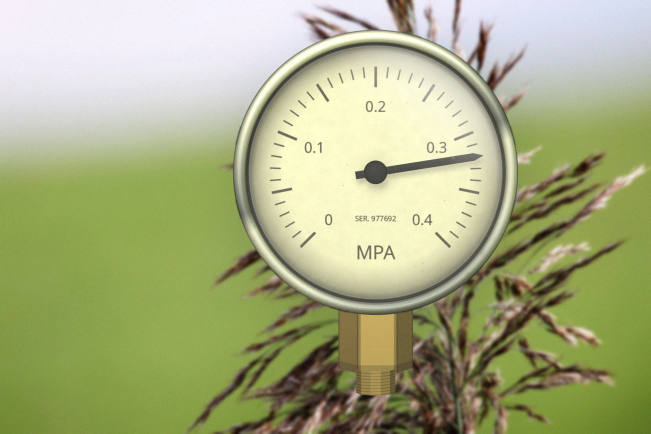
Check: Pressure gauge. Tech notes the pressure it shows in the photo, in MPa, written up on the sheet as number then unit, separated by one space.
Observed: 0.32 MPa
